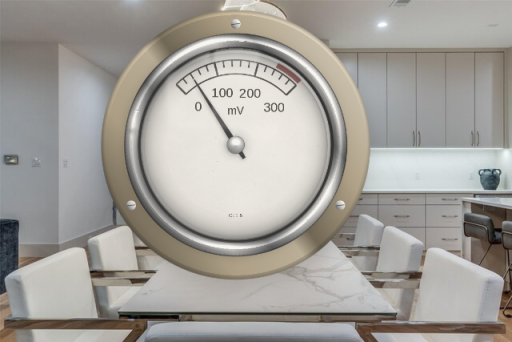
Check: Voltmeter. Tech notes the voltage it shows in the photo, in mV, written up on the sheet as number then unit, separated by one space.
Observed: 40 mV
